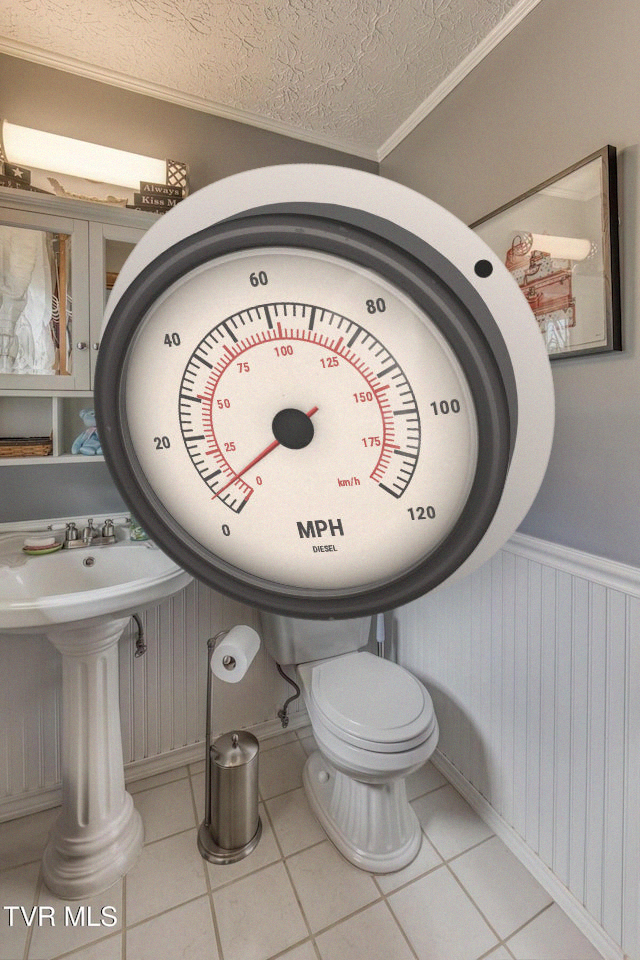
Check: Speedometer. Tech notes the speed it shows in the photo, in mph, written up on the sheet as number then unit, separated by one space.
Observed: 6 mph
